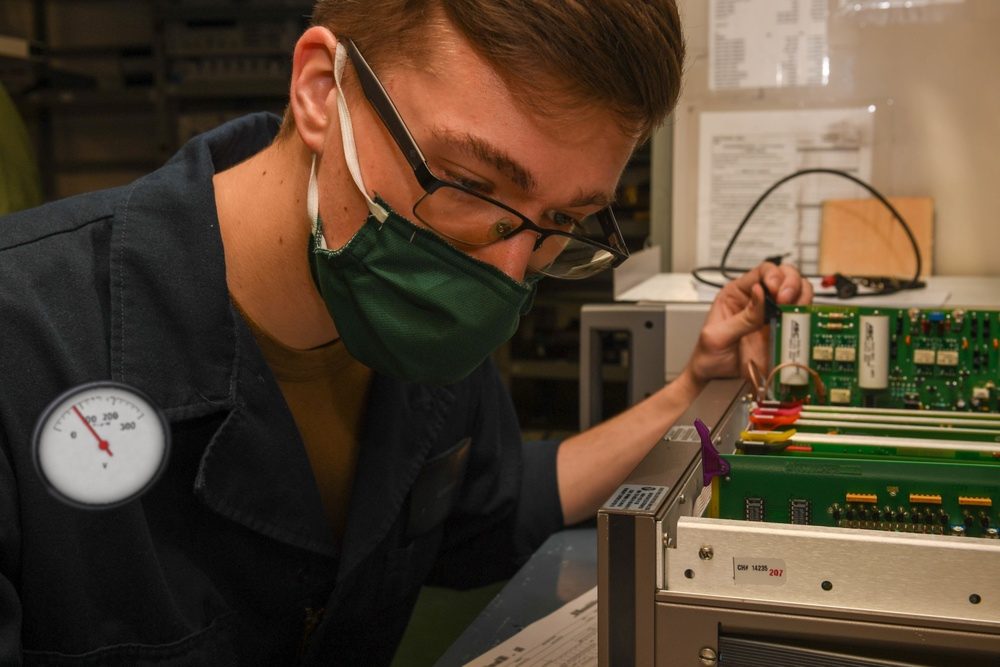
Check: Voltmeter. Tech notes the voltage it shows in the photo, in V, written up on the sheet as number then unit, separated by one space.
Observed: 80 V
